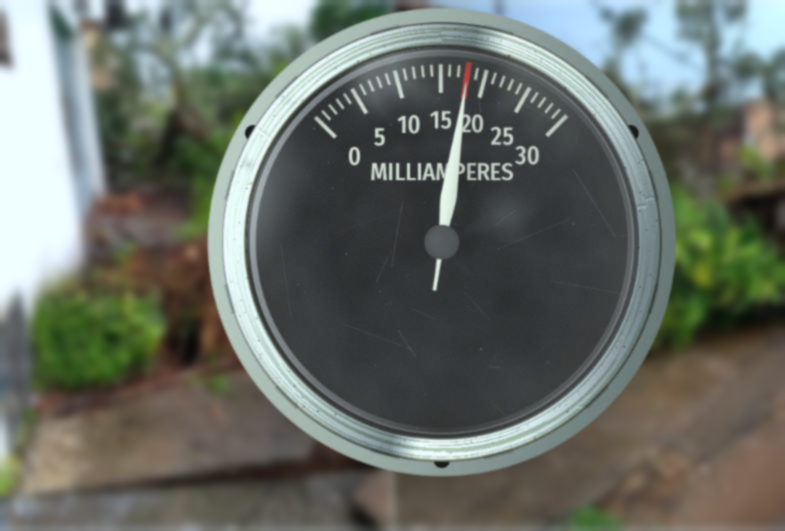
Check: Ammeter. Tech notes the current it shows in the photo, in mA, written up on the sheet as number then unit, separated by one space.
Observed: 18 mA
